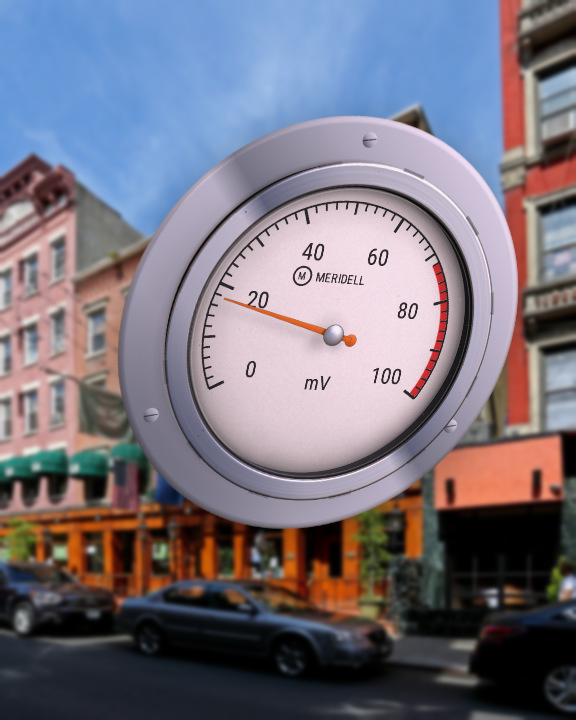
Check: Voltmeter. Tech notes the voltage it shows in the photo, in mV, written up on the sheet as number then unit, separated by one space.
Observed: 18 mV
